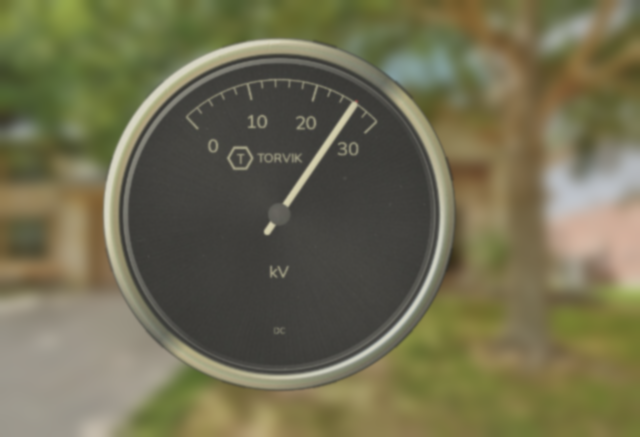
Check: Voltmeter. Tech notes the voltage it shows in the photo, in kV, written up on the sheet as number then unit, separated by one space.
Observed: 26 kV
